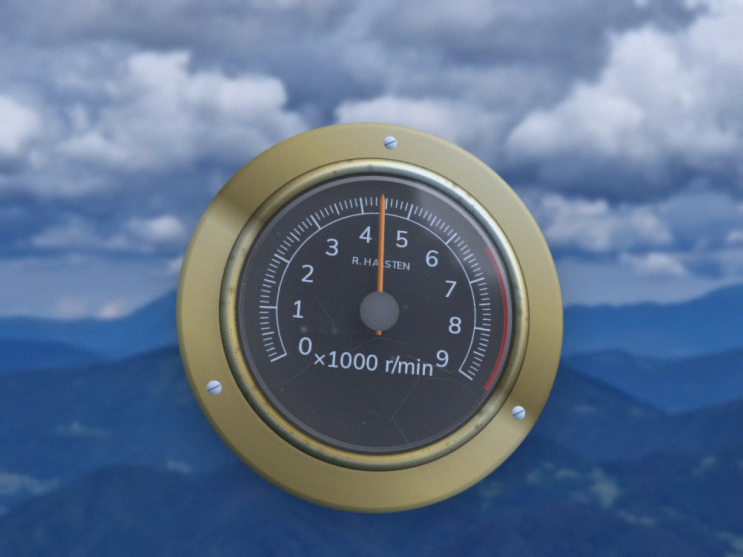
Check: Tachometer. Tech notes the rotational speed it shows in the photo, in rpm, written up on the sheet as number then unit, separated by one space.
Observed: 4400 rpm
